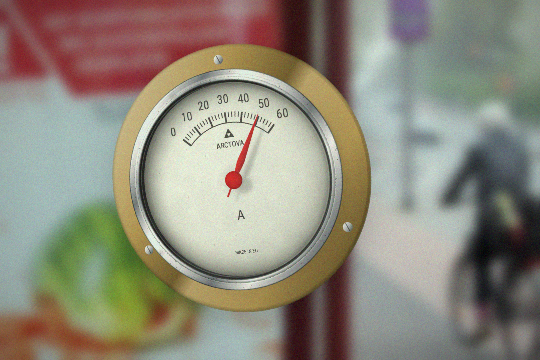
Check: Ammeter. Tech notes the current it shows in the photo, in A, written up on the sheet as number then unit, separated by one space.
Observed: 50 A
